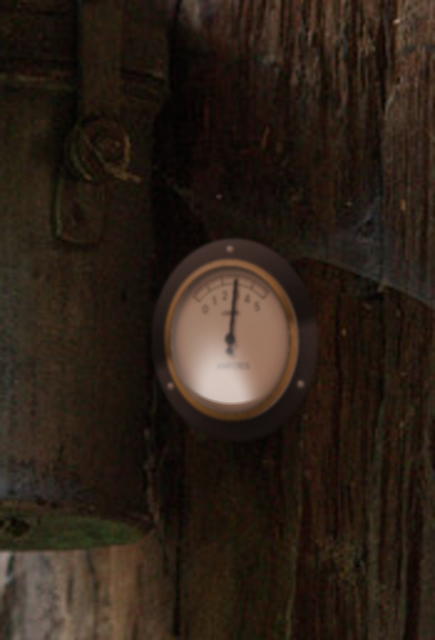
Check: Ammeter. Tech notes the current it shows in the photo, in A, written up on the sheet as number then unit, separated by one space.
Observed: 3 A
